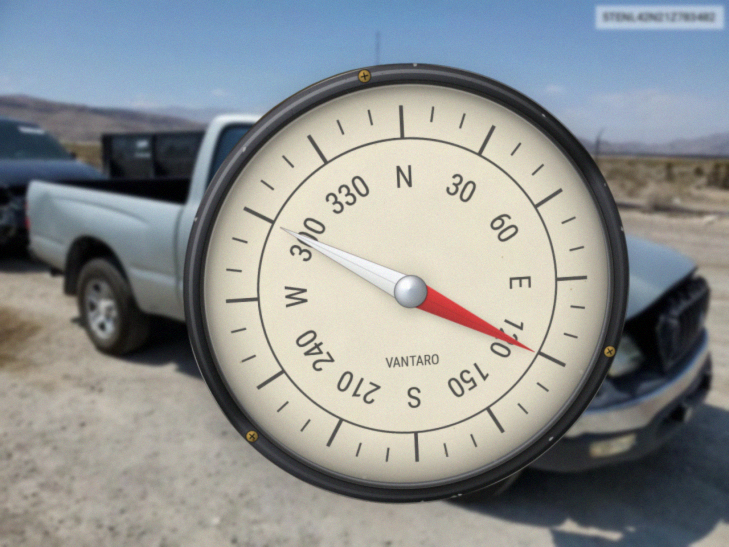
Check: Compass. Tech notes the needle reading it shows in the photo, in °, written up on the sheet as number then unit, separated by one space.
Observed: 120 °
